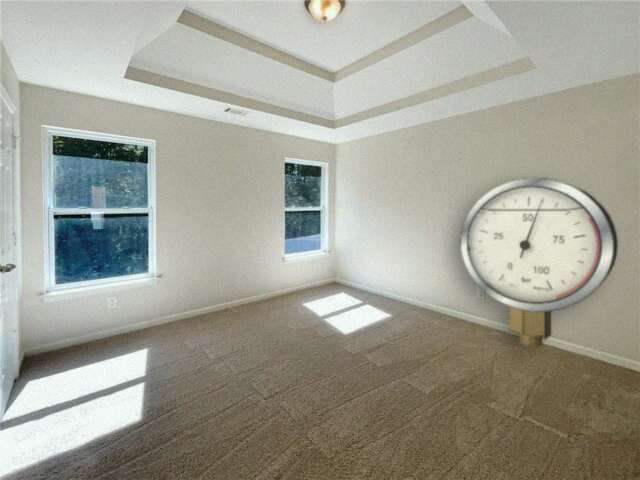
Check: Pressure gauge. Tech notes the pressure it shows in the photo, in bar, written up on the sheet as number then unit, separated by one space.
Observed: 55 bar
